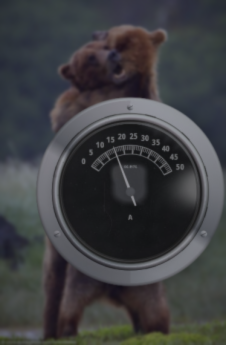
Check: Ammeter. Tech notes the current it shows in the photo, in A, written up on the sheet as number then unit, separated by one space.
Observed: 15 A
